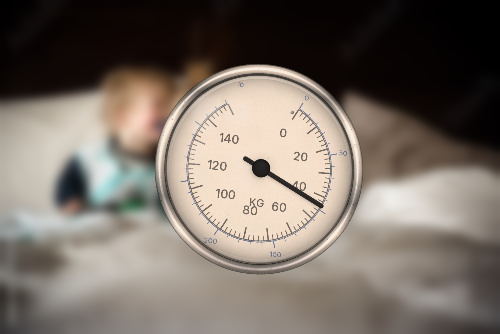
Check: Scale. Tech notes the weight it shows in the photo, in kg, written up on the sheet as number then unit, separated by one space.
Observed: 44 kg
